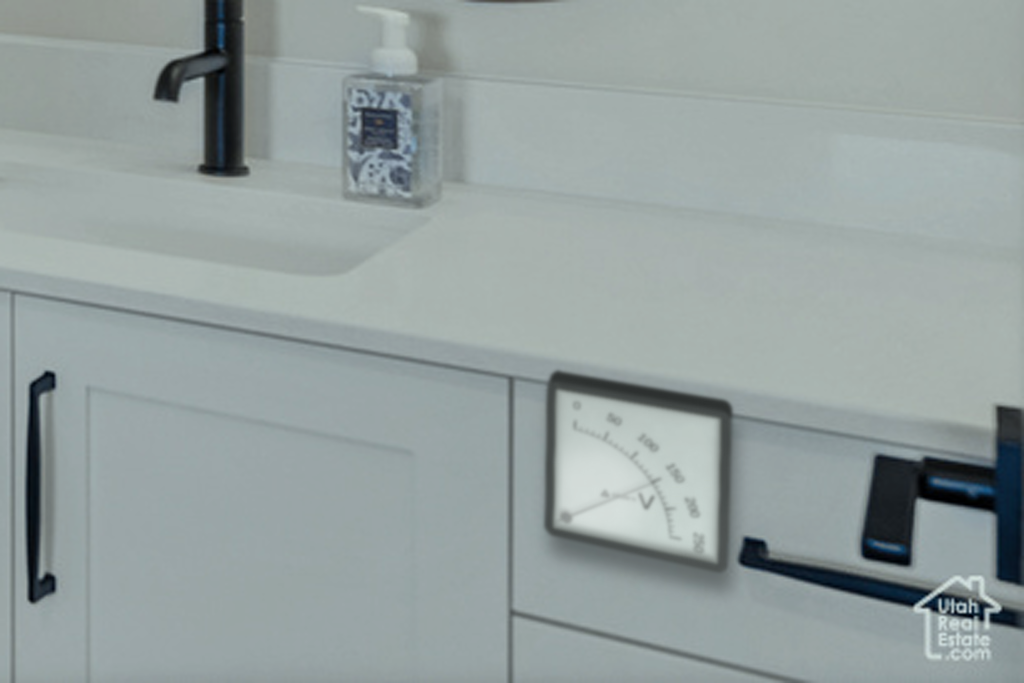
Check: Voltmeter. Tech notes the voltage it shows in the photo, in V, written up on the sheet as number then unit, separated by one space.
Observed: 150 V
